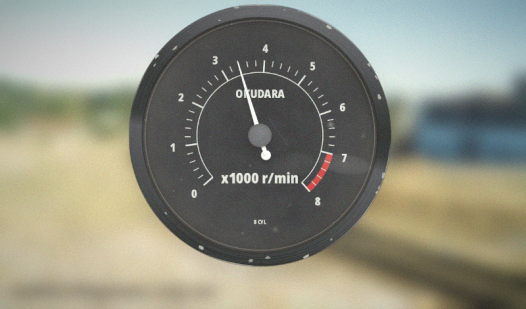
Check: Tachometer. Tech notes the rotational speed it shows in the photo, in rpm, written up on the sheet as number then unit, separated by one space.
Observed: 3400 rpm
